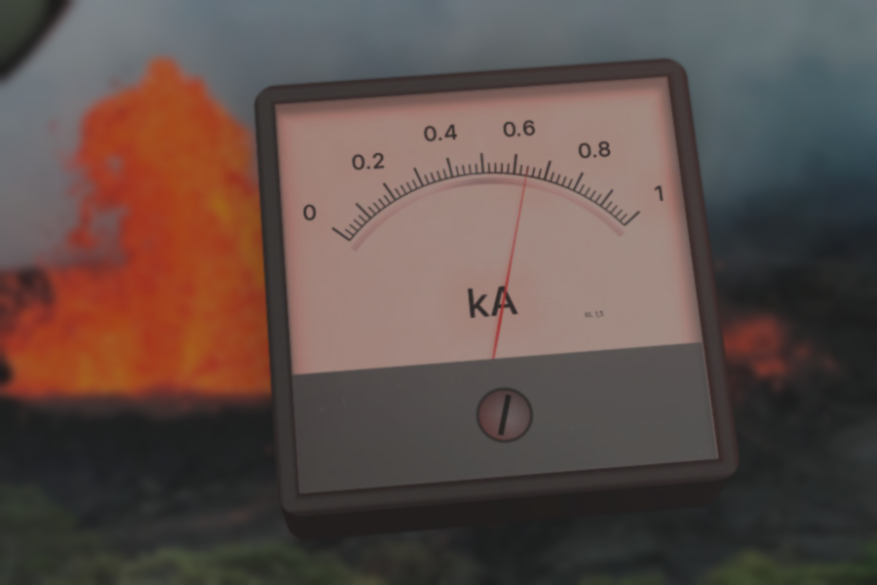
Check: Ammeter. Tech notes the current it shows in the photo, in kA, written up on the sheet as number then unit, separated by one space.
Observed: 0.64 kA
